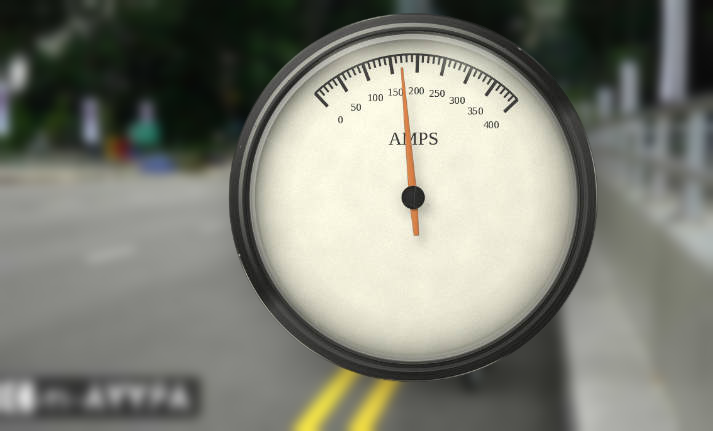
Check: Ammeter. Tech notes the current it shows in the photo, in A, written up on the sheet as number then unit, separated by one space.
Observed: 170 A
